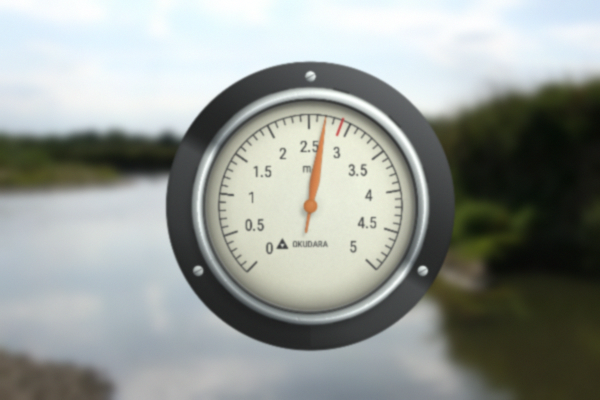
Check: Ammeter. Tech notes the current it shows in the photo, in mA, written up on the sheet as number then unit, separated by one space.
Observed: 2.7 mA
